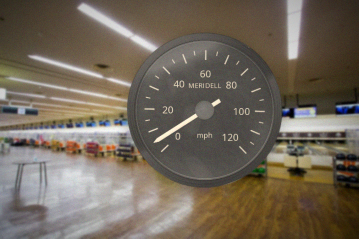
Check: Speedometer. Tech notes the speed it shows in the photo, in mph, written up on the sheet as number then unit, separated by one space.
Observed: 5 mph
